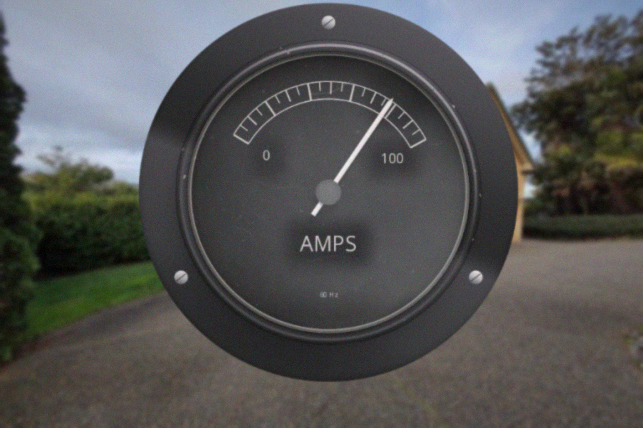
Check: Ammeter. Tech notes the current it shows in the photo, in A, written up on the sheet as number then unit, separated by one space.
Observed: 77.5 A
